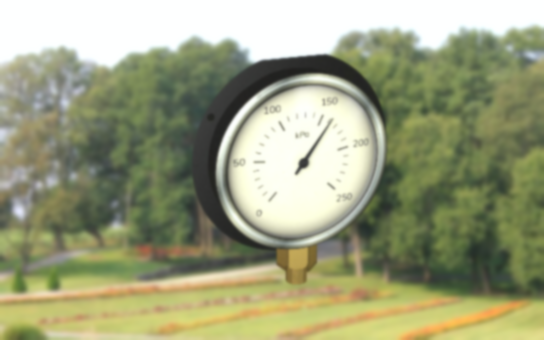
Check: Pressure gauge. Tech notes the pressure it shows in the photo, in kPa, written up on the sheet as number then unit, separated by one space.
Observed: 160 kPa
